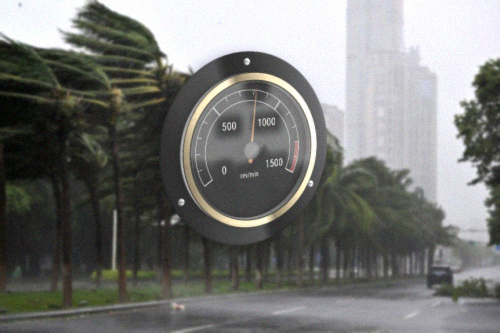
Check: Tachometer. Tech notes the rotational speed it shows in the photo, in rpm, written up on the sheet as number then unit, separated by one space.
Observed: 800 rpm
